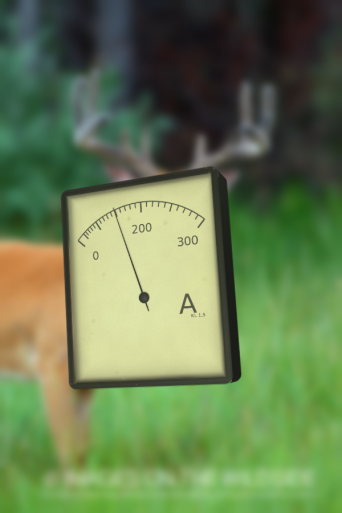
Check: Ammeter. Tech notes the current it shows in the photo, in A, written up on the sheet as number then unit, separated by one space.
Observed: 150 A
